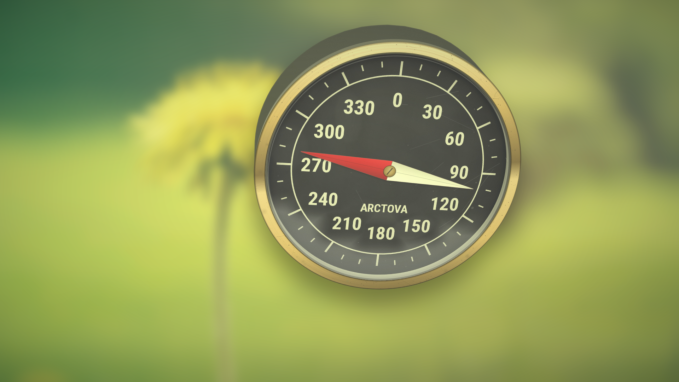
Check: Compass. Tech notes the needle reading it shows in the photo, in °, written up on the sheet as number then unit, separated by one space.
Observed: 280 °
